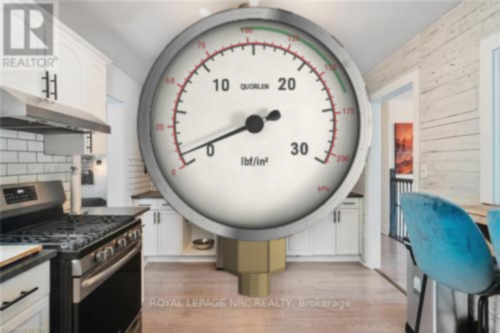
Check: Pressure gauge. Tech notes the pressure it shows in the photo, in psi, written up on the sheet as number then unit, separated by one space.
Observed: 1 psi
